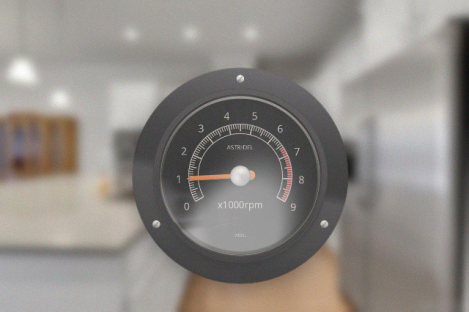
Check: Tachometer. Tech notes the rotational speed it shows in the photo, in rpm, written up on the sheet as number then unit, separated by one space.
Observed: 1000 rpm
